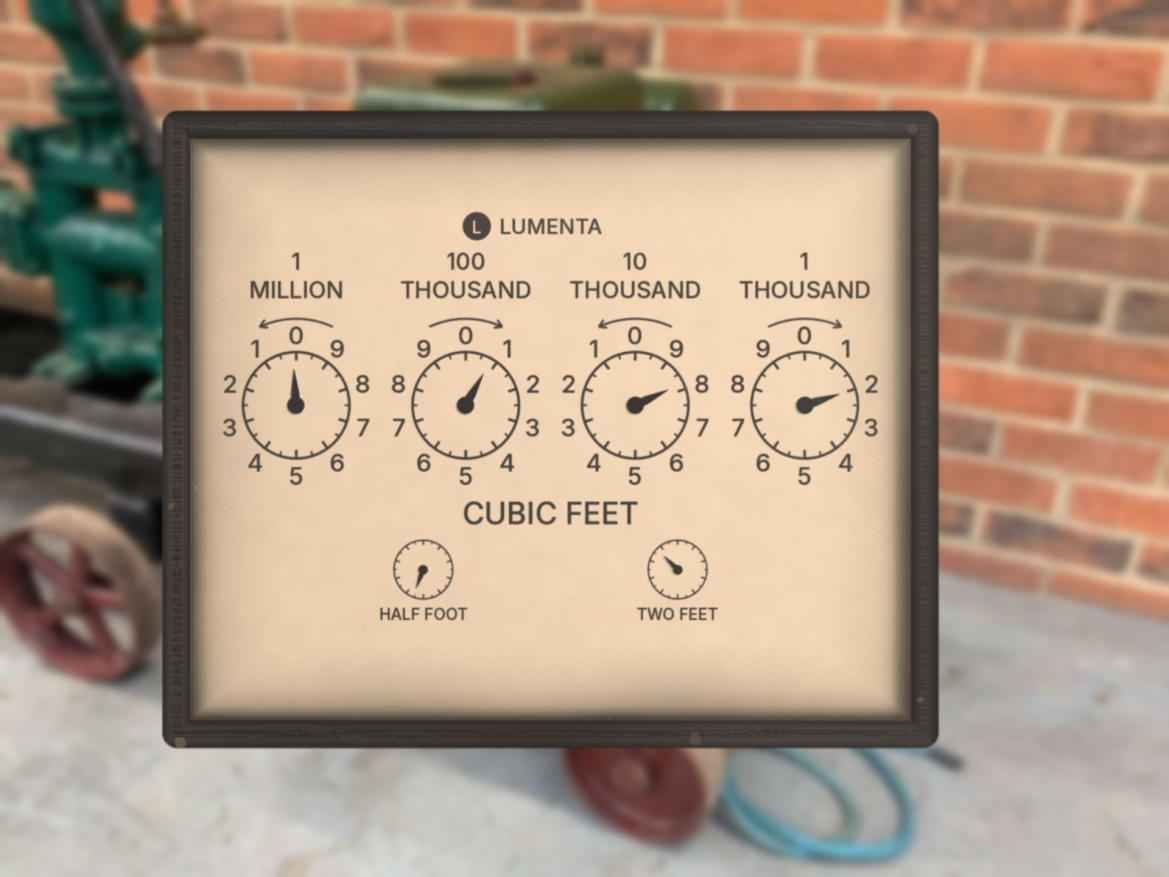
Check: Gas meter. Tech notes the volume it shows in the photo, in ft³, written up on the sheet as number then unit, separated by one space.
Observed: 8200 ft³
